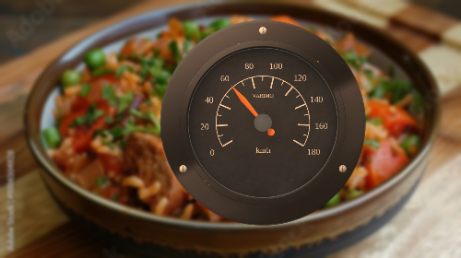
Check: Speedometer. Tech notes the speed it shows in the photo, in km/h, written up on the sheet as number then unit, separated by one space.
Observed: 60 km/h
